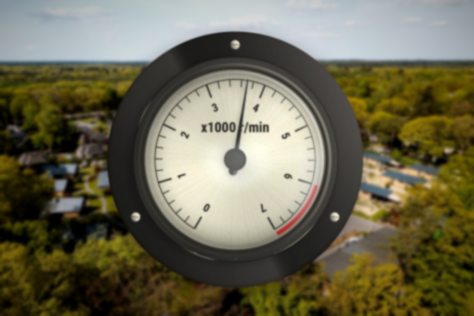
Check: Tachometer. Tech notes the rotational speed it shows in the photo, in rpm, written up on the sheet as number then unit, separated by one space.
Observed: 3700 rpm
